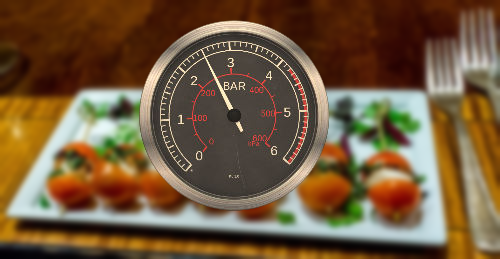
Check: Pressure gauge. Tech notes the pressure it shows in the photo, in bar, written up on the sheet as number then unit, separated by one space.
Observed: 2.5 bar
